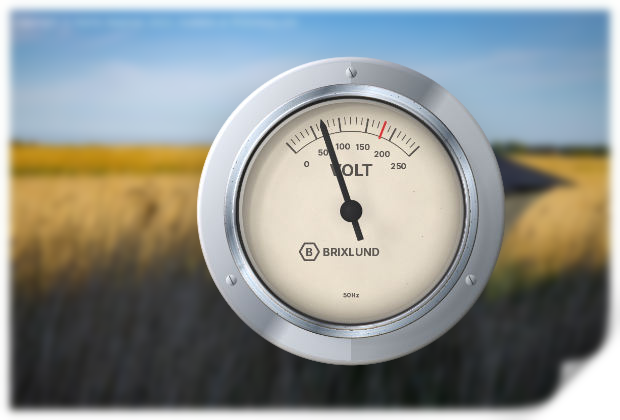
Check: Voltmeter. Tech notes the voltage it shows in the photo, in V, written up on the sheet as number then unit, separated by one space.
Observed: 70 V
